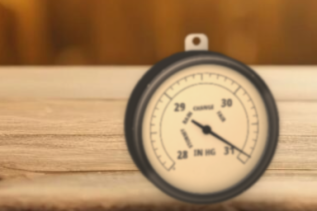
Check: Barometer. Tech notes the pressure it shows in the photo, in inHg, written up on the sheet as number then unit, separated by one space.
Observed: 30.9 inHg
